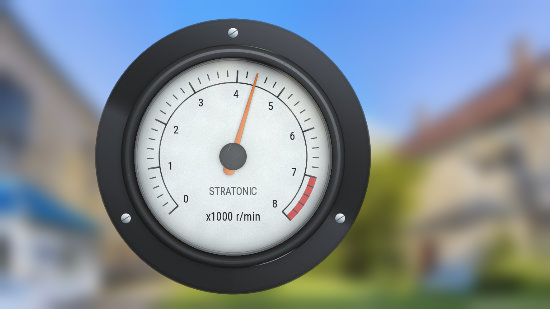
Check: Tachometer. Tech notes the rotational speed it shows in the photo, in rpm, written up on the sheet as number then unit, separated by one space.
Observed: 4400 rpm
